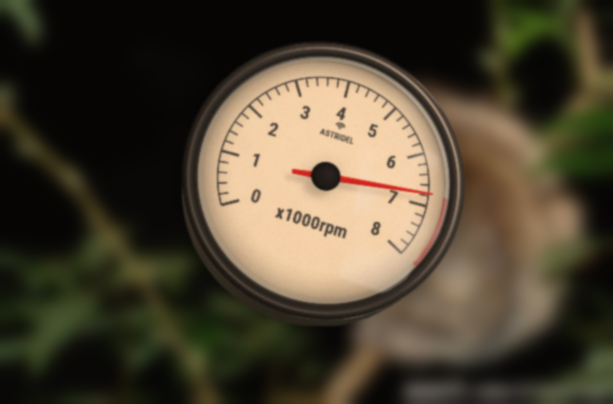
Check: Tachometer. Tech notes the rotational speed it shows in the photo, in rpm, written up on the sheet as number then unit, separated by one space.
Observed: 6800 rpm
